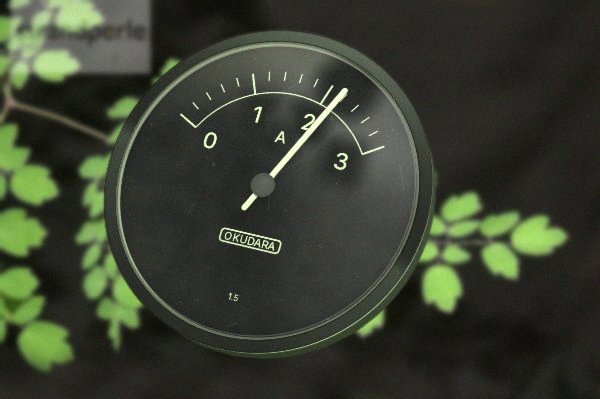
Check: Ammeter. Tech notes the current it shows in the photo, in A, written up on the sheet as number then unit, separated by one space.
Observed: 2.2 A
